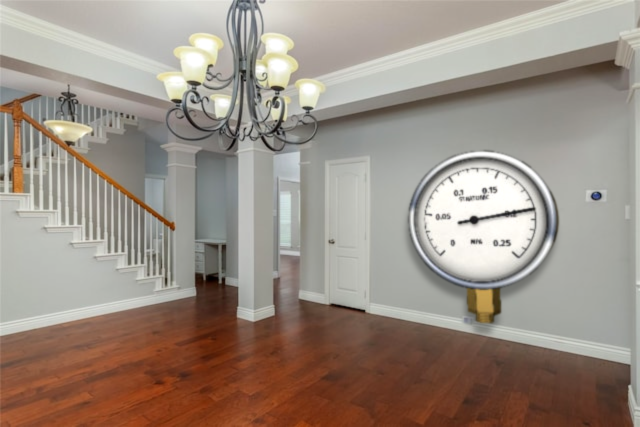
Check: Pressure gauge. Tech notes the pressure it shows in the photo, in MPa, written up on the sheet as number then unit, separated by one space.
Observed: 0.2 MPa
